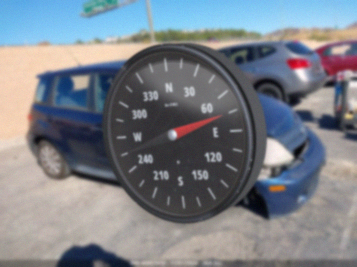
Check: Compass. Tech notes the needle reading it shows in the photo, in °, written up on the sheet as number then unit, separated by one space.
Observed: 75 °
